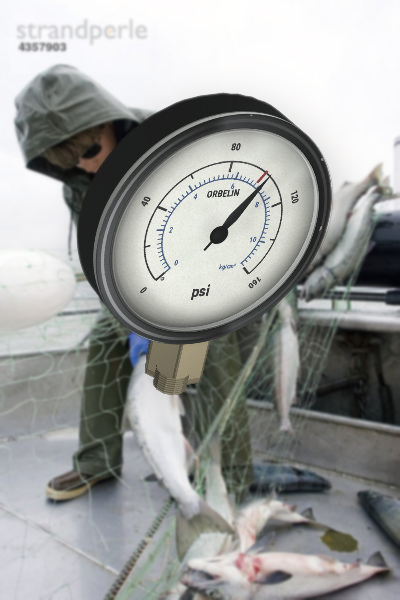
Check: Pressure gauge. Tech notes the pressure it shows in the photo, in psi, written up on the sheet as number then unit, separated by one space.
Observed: 100 psi
